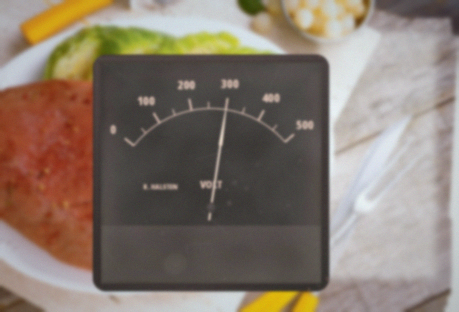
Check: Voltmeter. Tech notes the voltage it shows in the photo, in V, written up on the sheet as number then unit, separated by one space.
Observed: 300 V
